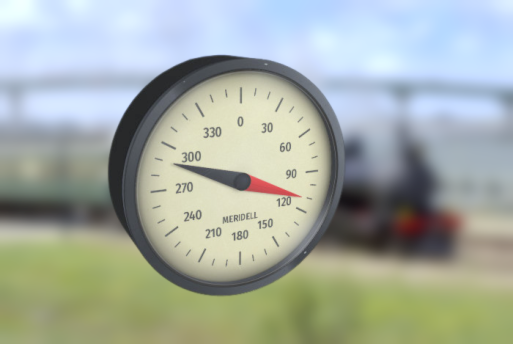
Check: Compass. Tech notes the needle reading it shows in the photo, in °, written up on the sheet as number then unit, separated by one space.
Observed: 110 °
